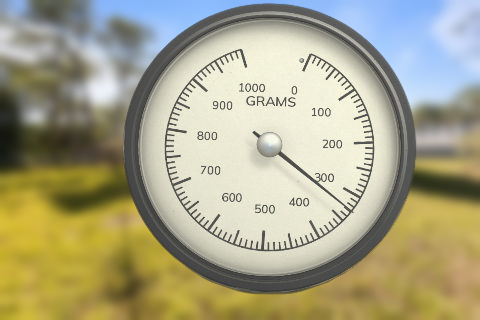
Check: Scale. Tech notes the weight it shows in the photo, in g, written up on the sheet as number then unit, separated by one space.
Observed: 330 g
